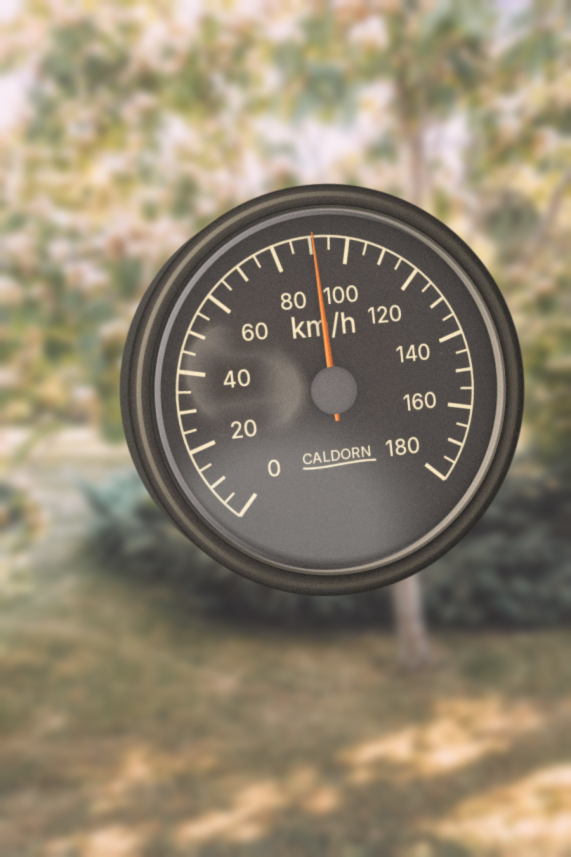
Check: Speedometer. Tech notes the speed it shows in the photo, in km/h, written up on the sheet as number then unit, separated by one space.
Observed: 90 km/h
